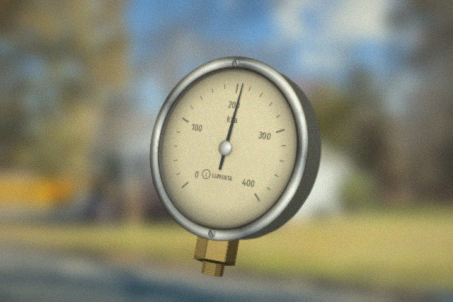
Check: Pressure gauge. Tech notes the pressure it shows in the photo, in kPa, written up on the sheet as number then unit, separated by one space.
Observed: 210 kPa
